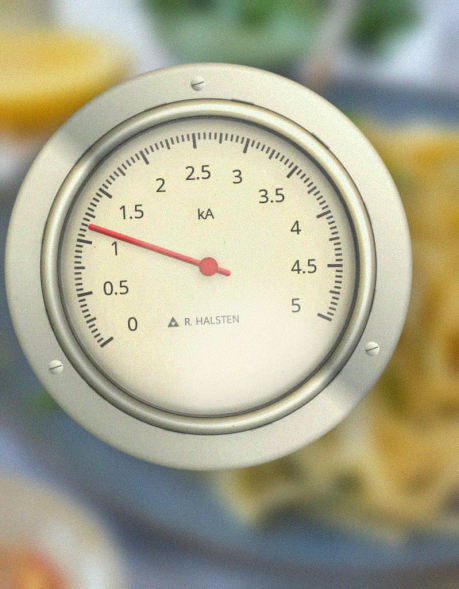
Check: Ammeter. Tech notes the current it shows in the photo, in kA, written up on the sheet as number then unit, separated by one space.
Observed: 1.15 kA
